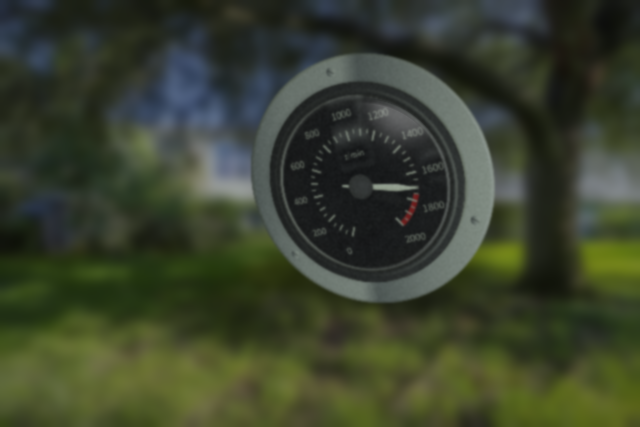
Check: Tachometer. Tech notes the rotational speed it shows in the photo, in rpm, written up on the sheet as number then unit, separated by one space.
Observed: 1700 rpm
